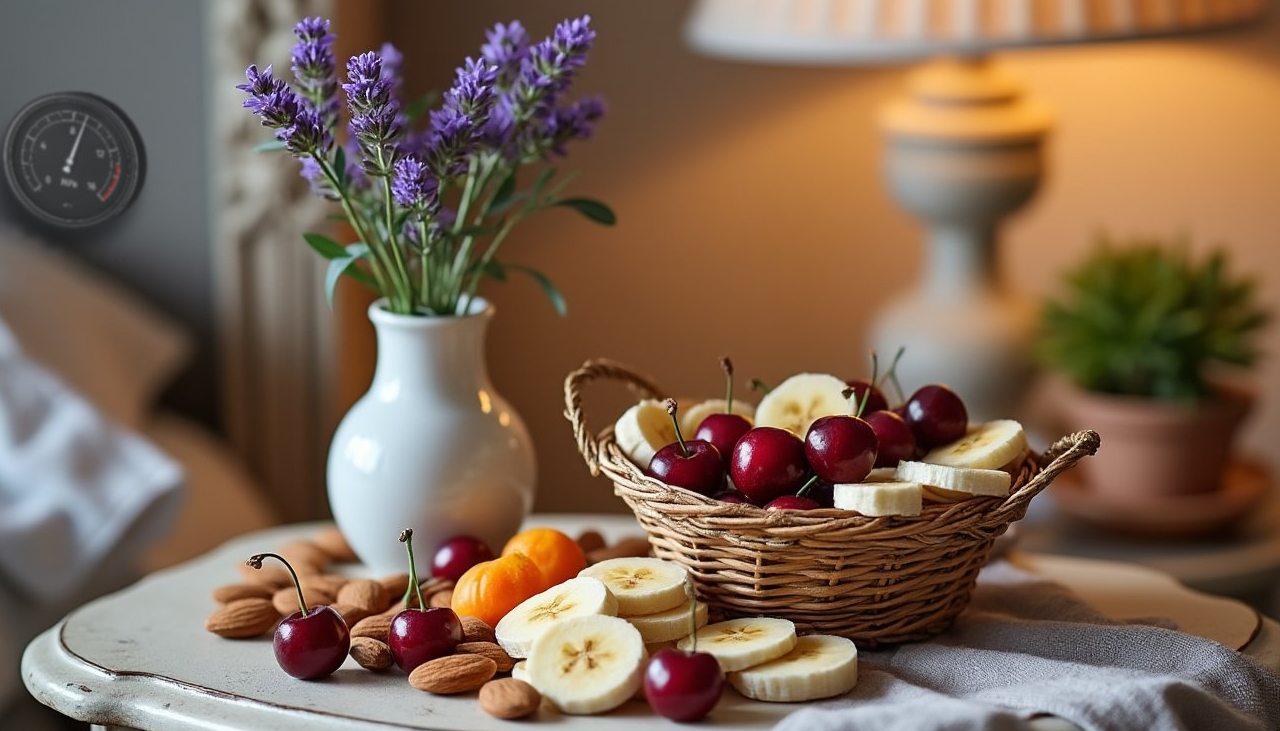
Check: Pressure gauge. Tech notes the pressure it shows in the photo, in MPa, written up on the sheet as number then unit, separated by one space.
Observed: 9 MPa
